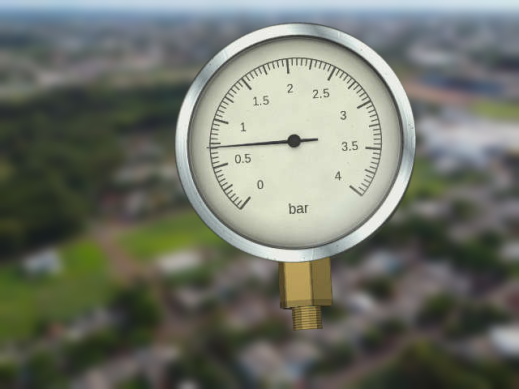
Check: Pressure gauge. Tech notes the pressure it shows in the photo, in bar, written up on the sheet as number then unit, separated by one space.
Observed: 0.7 bar
